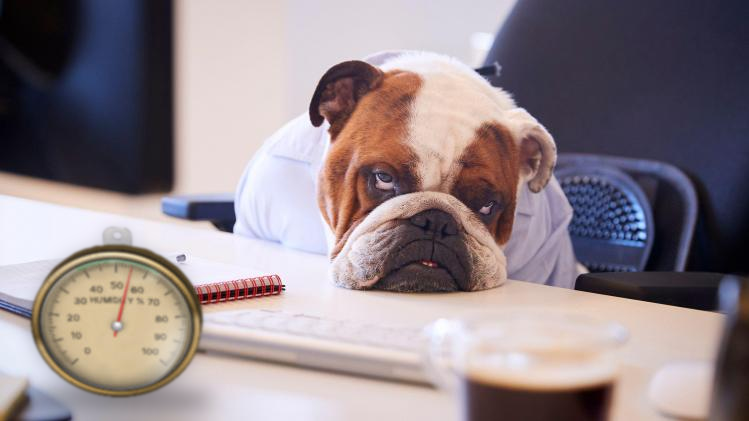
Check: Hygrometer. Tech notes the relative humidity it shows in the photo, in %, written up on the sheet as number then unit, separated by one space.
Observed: 55 %
